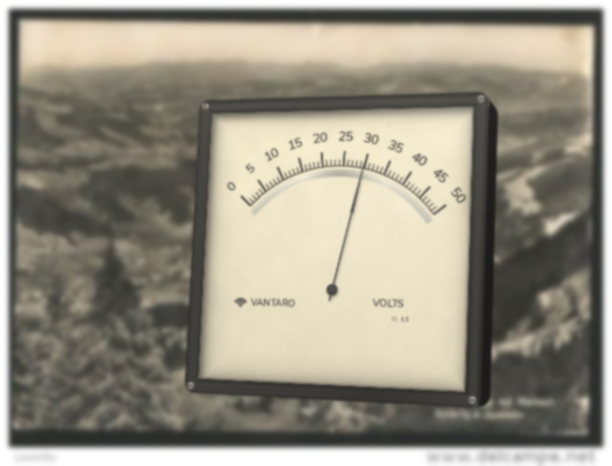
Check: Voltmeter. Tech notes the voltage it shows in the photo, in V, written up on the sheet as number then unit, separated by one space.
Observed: 30 V
